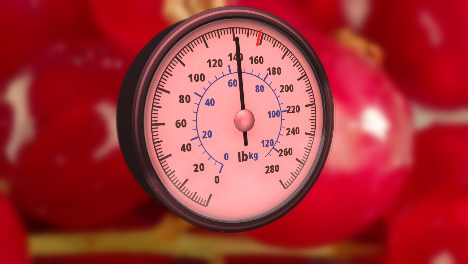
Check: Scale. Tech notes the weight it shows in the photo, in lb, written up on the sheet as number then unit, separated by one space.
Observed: 140 lb
